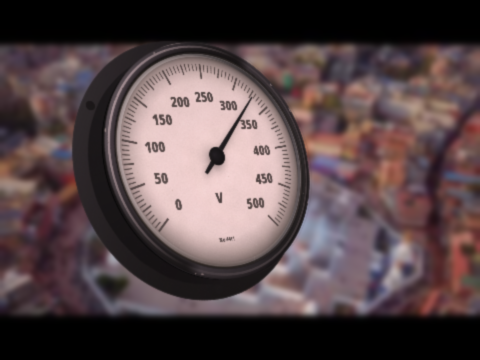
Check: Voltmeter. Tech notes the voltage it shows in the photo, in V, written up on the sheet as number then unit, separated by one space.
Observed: 325 V
